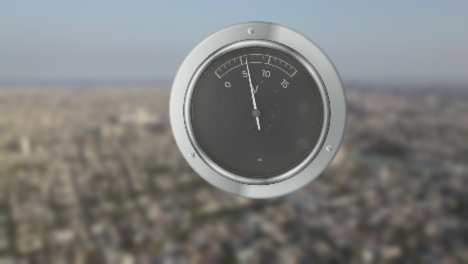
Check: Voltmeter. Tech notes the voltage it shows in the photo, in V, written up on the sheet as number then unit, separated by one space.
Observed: 6 V
